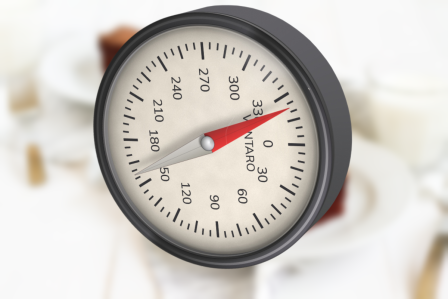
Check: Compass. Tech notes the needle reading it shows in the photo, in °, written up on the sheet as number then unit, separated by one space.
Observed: 337.5 °
